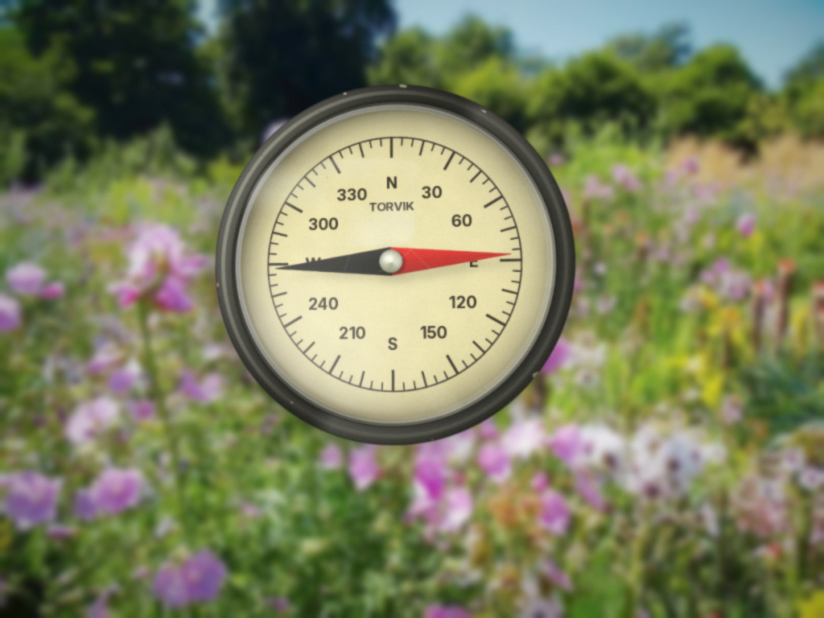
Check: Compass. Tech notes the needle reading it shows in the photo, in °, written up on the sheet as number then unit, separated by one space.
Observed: 87.5 °
